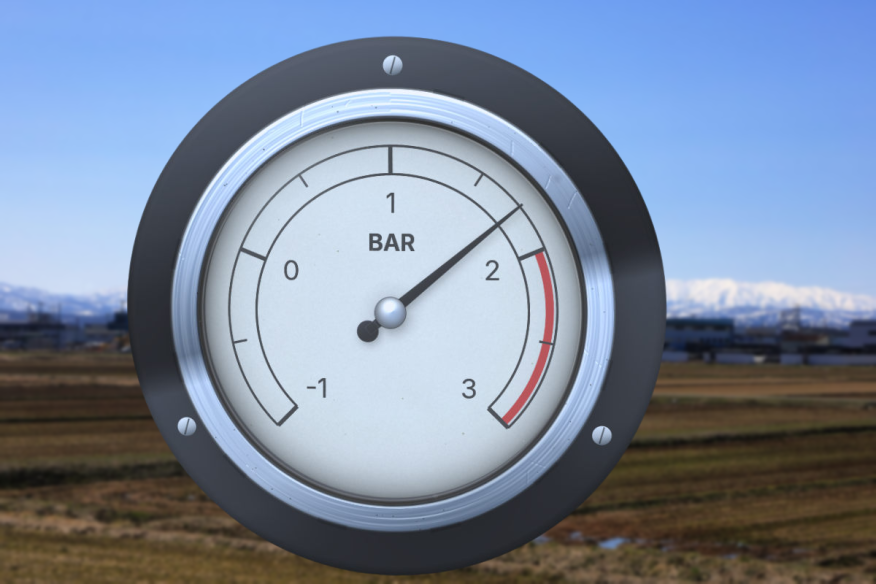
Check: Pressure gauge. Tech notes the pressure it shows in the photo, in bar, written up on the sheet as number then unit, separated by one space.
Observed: 1.75 bar
